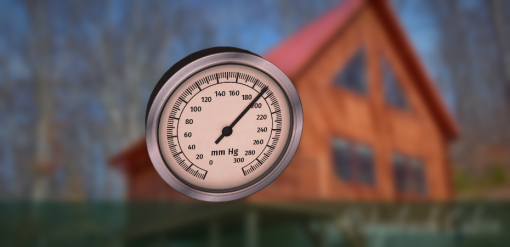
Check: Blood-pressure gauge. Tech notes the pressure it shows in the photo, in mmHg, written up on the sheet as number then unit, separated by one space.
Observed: 190 mmHg
